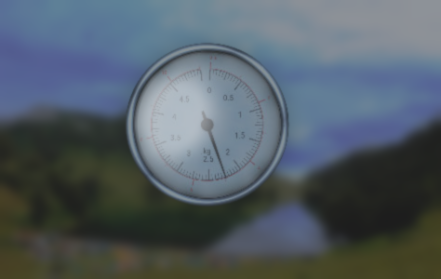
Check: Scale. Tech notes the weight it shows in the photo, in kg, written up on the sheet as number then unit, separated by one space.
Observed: 2.25 kg
